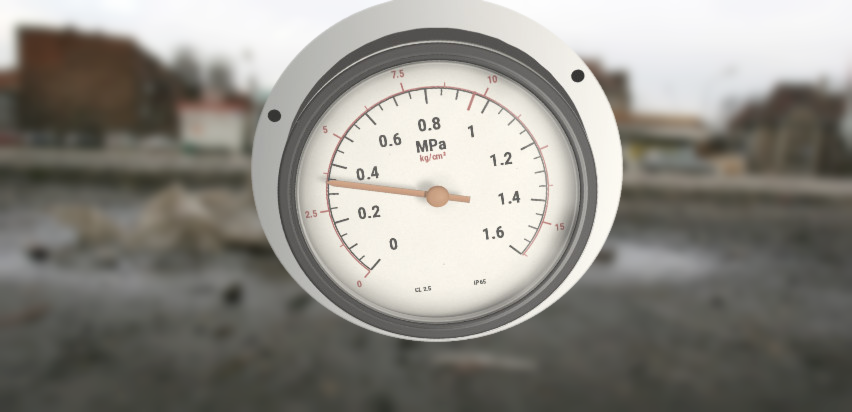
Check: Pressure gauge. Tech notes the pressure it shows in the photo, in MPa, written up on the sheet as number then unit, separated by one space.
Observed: 0.35 MPa
